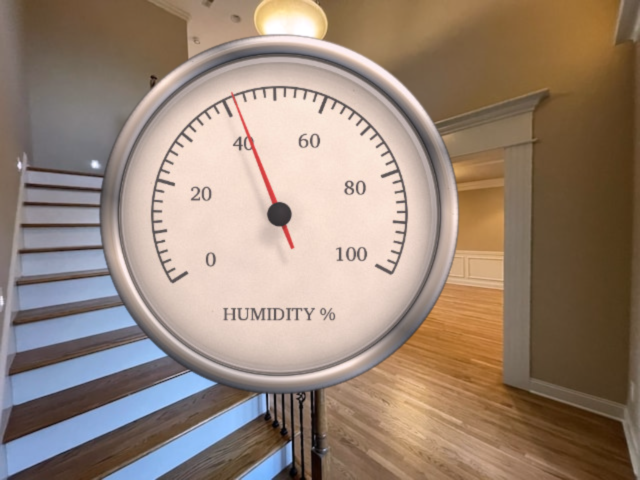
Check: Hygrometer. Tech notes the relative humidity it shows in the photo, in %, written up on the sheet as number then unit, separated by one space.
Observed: 42 %
